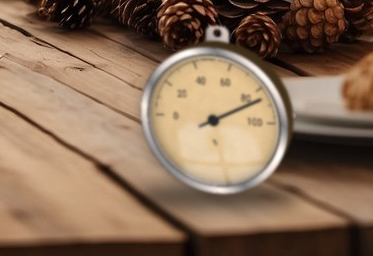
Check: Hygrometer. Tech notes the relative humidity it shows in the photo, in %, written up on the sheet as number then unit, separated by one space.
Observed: 85 %
